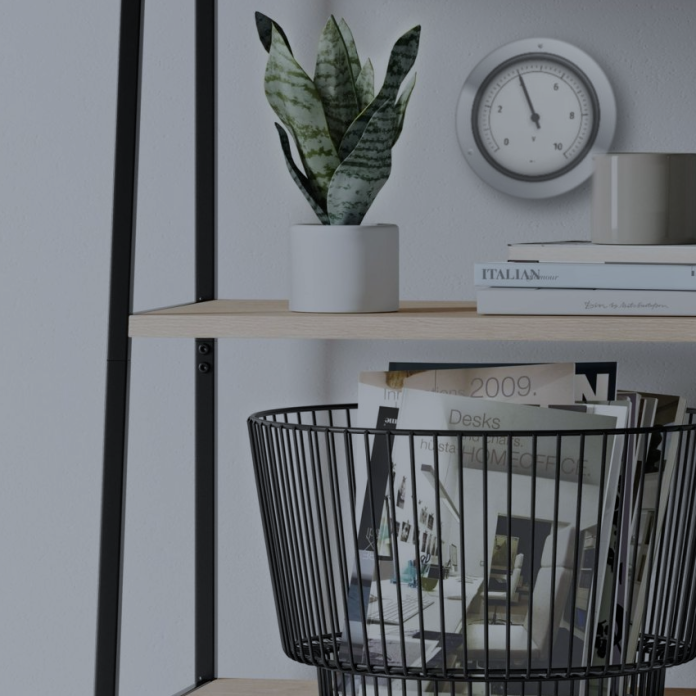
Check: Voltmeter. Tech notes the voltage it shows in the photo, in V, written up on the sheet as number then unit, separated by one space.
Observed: 4 V
